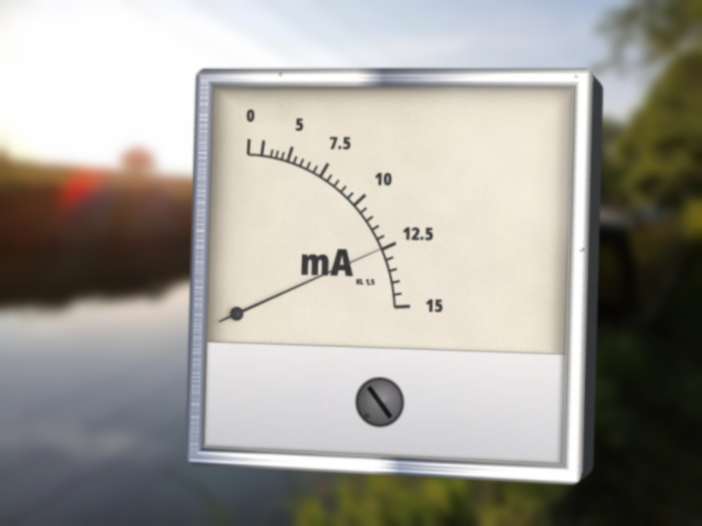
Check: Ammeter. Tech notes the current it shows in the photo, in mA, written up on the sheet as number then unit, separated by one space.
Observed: 12.5 mA
